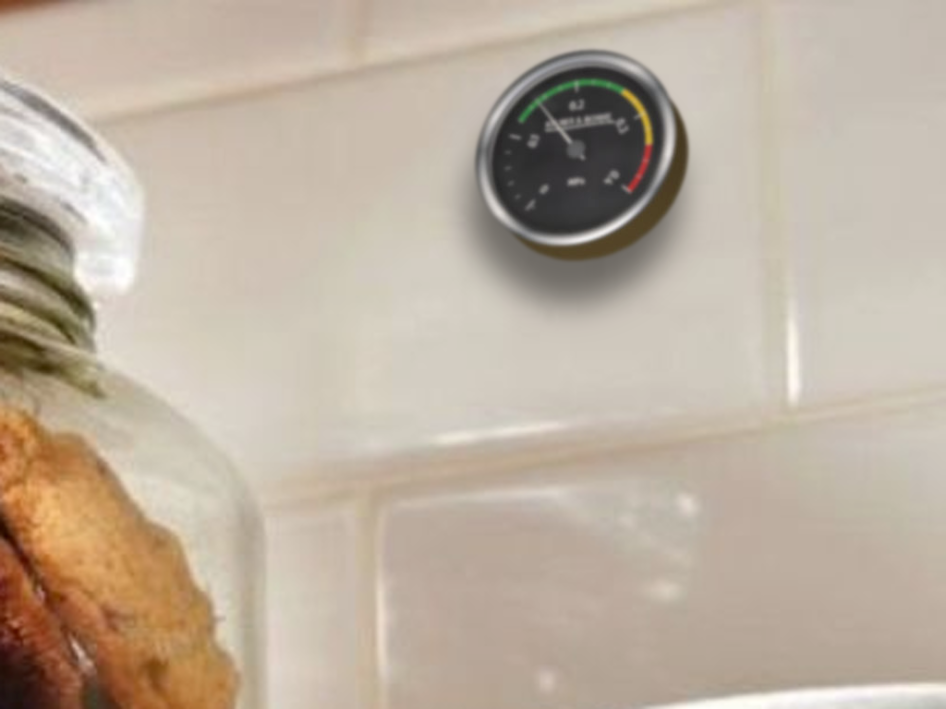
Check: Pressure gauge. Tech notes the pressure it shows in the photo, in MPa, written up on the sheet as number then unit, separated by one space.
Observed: 0.15 MPa
